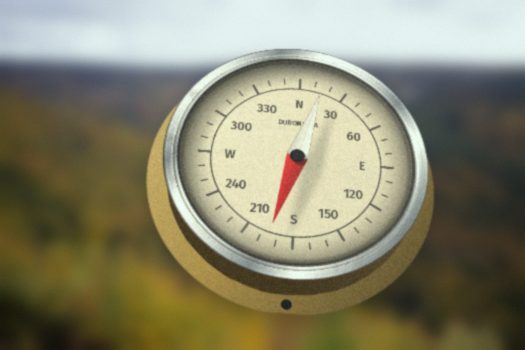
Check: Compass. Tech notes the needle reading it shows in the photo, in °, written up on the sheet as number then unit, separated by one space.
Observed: 195 °
